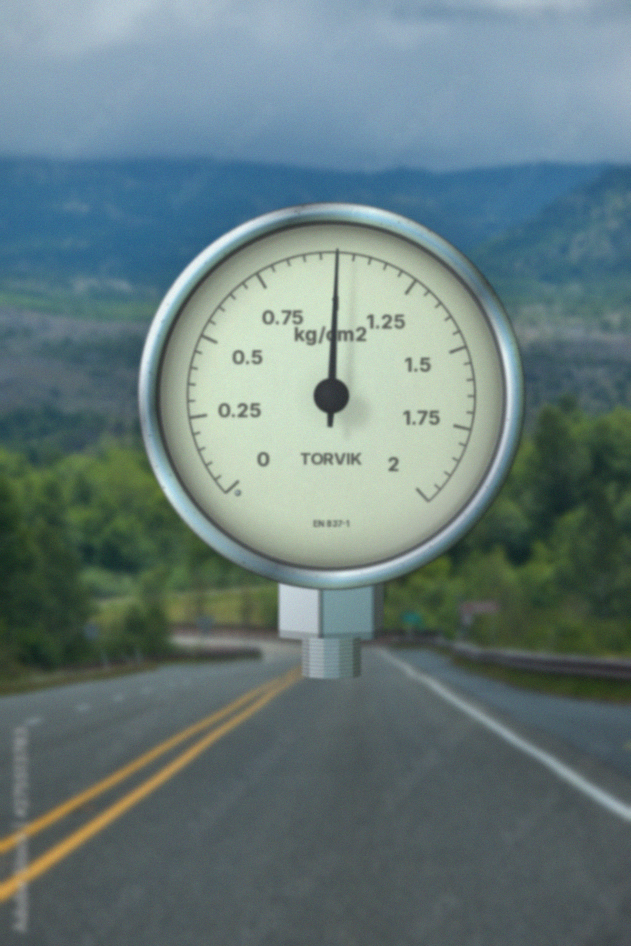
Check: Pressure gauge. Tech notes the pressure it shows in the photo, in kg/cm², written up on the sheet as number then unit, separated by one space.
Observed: 1 kg/cm²
